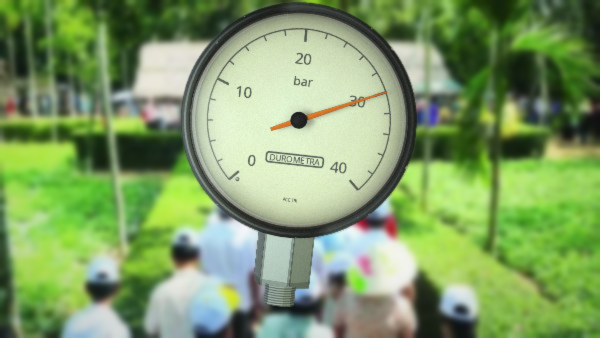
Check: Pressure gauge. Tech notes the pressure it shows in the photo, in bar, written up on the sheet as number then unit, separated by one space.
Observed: 30 bar
